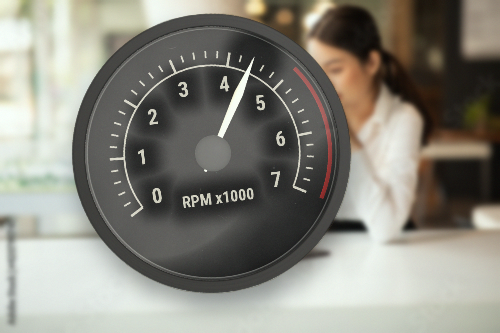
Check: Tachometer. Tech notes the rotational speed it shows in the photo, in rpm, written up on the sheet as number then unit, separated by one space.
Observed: 4400 rpm
